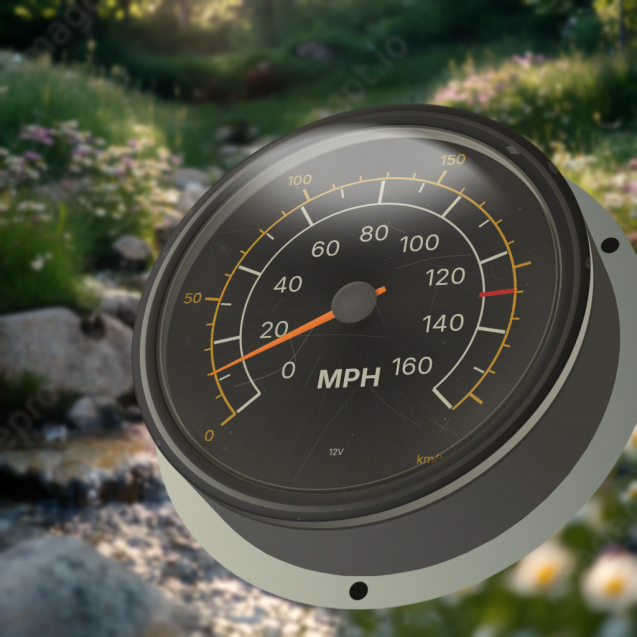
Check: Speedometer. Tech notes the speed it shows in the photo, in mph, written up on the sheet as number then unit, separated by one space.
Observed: 10 mph
